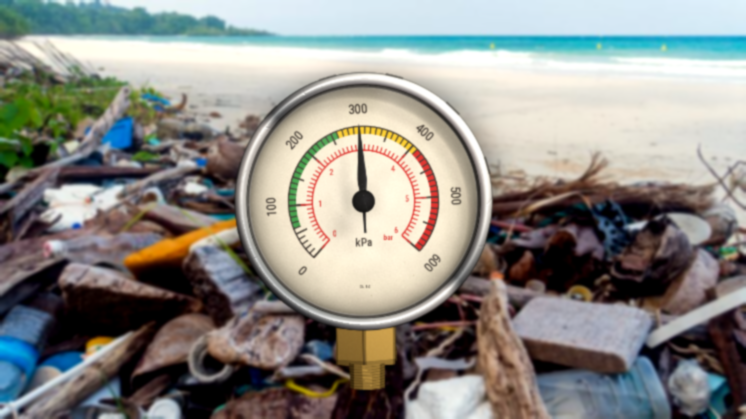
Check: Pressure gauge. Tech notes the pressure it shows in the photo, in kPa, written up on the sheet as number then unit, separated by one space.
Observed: 300 kPa
